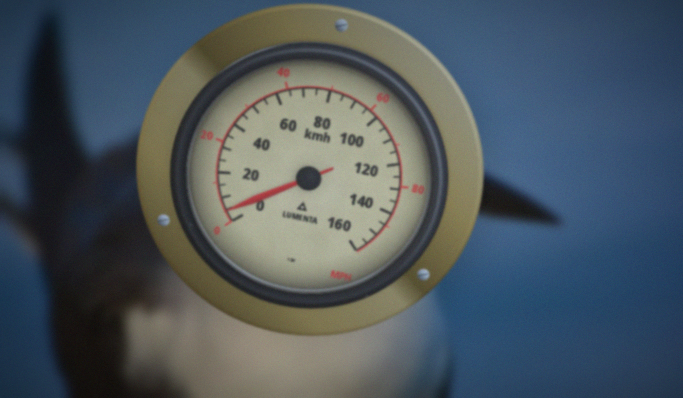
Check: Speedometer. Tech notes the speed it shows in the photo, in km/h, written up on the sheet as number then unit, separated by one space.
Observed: 5 km/h
